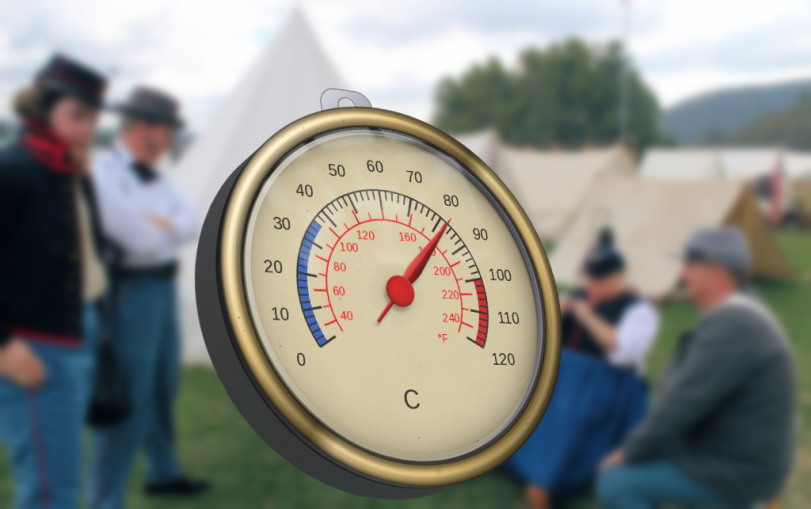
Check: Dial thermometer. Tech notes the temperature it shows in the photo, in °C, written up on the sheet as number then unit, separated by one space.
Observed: 82 °C
